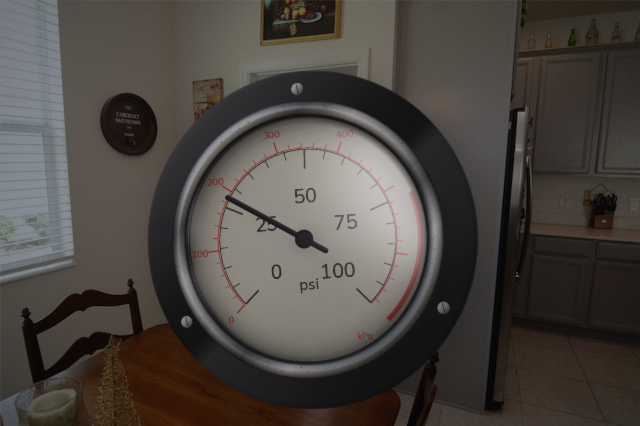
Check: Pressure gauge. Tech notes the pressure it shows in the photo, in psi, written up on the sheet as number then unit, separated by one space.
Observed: 27.5 psi
